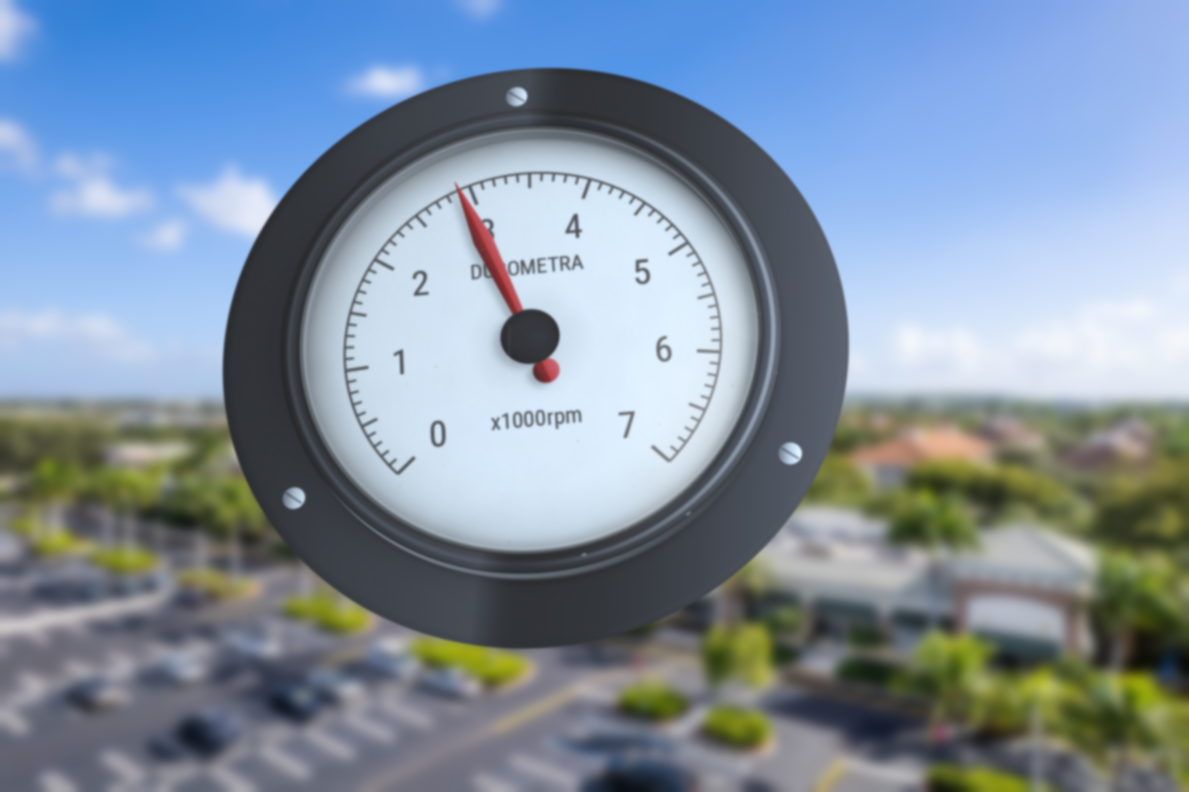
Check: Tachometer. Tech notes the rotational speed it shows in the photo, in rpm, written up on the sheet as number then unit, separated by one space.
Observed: 2900 rpm
